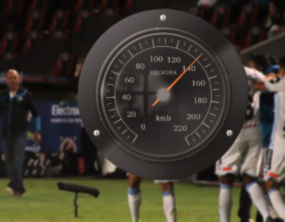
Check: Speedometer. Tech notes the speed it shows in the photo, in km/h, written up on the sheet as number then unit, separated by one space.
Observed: 140 km/h
